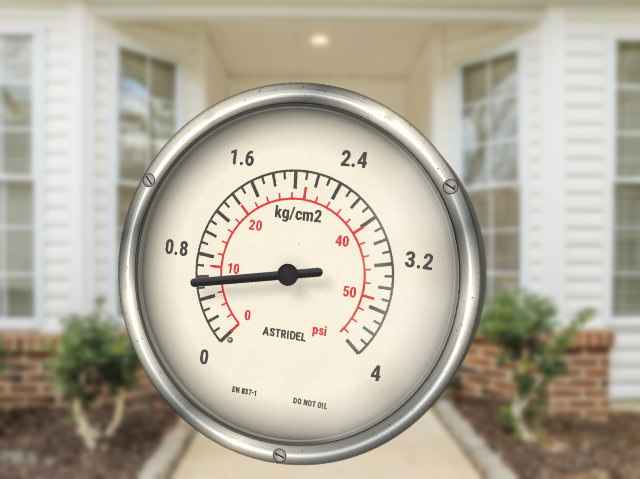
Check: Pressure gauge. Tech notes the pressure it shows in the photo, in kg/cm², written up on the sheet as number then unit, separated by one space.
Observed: 0.55 kg/cm²
